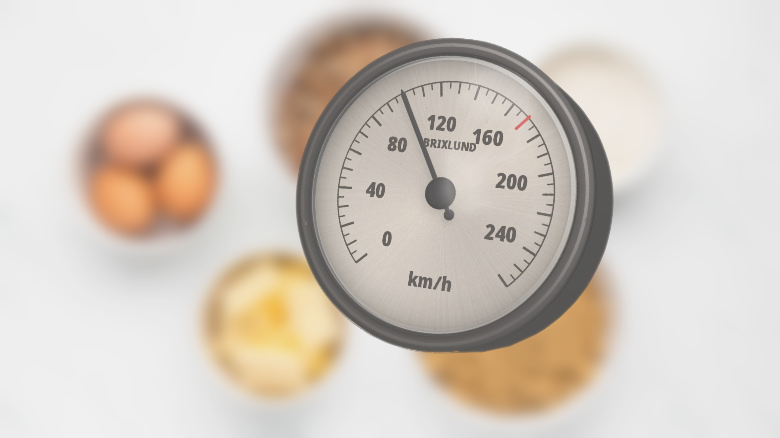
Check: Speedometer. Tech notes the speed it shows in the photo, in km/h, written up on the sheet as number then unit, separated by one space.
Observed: 100 km/h
